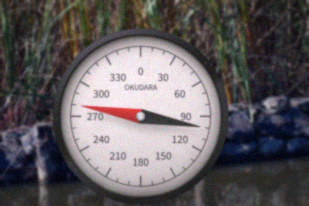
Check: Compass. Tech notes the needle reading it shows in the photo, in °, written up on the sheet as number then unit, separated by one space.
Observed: 280 °
